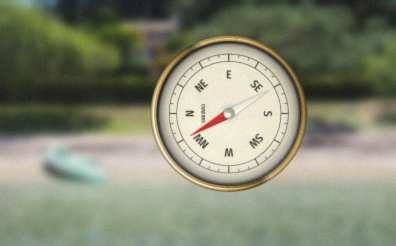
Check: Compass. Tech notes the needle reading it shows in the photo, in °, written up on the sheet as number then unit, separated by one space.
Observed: 330 °
